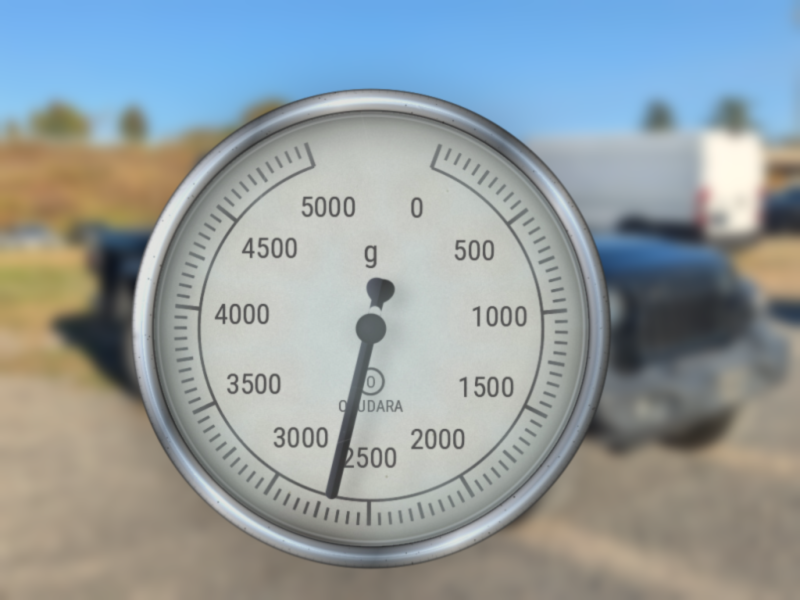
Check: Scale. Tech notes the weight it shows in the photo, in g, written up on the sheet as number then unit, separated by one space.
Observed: 2700 g
